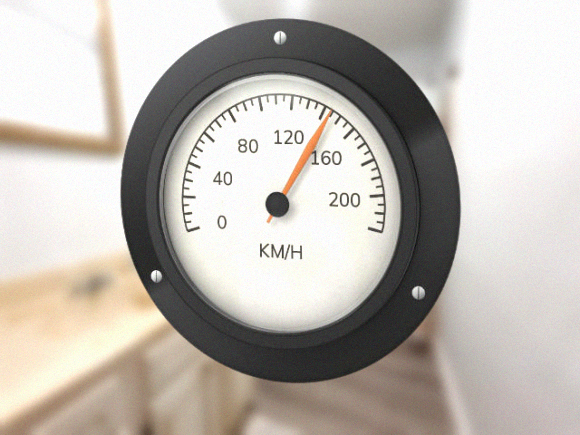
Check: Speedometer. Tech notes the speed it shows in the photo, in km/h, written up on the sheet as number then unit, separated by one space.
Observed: 145 km/h
